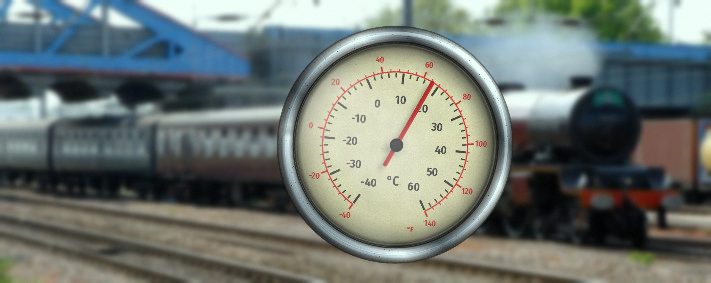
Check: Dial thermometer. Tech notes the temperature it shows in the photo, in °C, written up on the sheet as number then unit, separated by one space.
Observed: 18 °C
